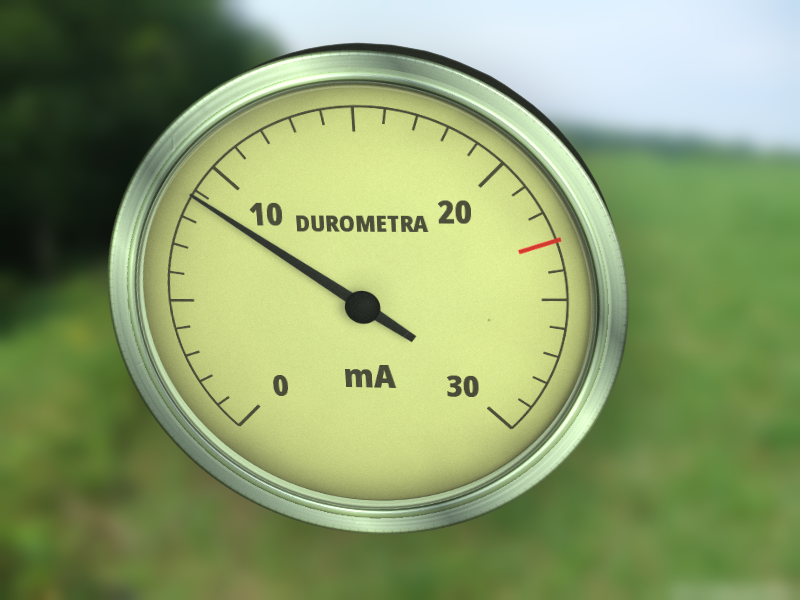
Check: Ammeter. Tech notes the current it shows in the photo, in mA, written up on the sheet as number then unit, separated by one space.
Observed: 9 mA
